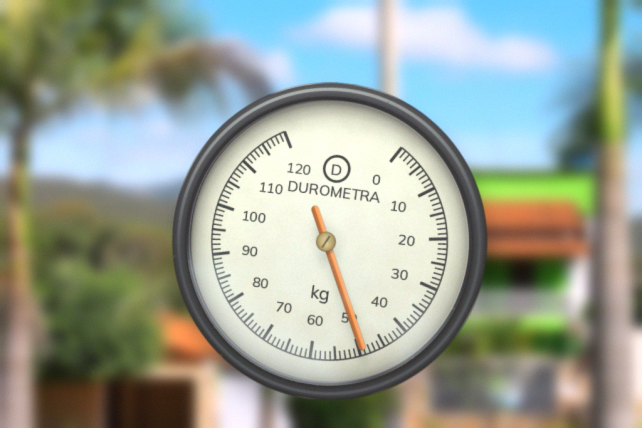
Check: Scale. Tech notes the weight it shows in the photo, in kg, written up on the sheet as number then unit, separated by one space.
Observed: 49 kg
